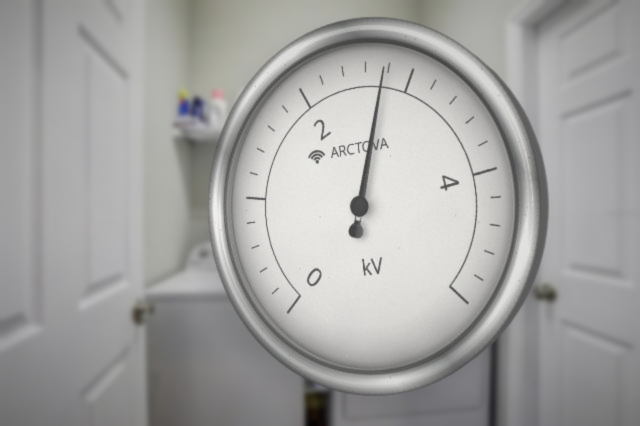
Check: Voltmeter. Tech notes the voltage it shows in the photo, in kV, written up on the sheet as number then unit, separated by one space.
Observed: 2.8 kV
